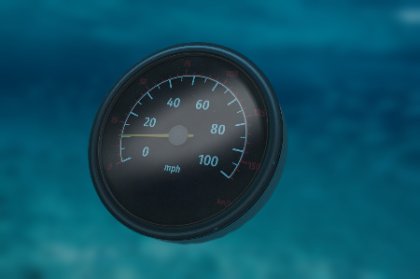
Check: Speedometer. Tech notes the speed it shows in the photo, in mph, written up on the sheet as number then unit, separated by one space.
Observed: 10 mph
